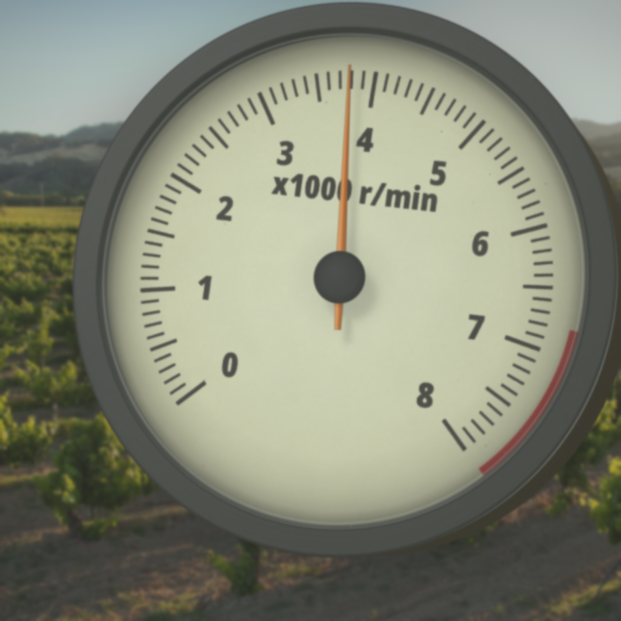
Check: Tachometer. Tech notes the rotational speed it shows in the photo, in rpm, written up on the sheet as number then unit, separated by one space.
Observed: 3800 rpm
